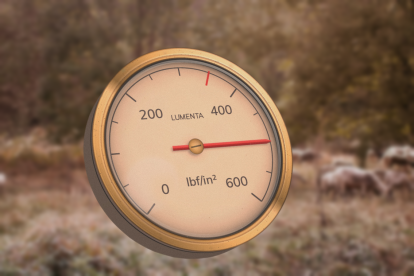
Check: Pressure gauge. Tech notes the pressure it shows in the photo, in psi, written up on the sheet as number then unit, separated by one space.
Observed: 500 psi
